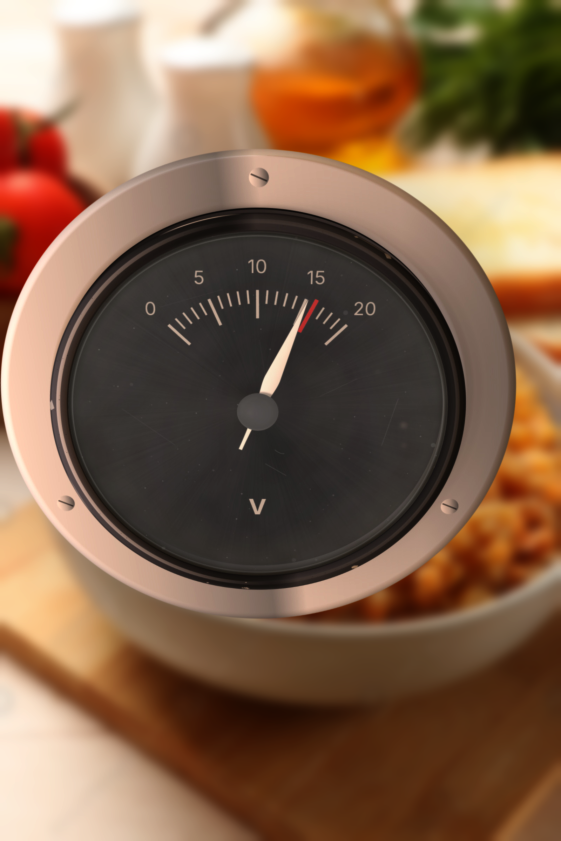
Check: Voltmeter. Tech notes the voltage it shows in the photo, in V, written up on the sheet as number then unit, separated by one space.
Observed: 15 V
